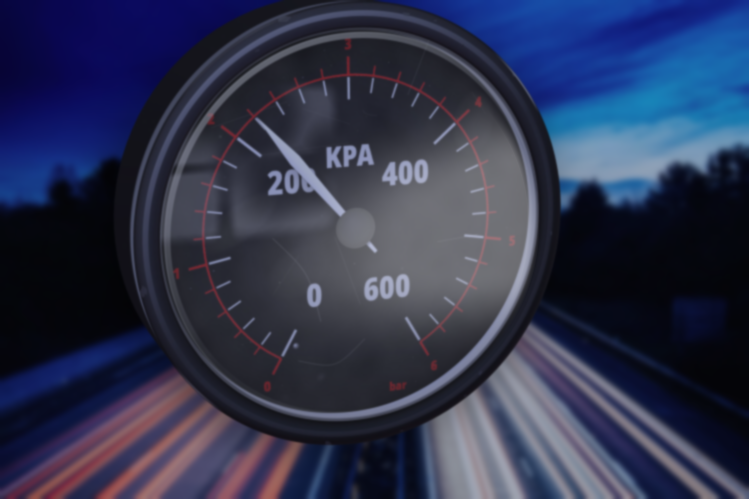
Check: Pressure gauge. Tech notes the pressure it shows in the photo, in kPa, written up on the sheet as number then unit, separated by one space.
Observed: 220 kPa
